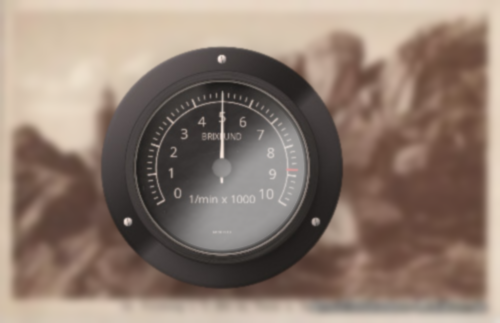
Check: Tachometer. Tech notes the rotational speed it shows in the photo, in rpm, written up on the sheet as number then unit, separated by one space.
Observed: 5000 rpm
